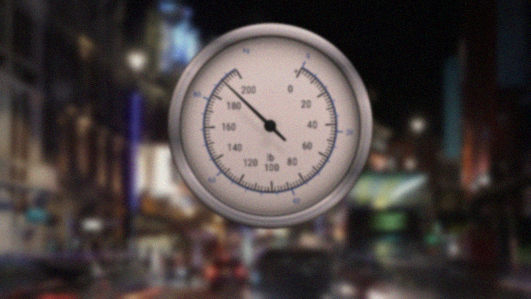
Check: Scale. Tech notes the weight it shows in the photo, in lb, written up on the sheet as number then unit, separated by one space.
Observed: 190 lb
